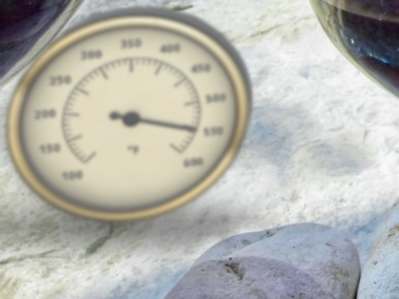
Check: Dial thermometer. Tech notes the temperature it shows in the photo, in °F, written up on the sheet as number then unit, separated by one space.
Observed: 550 °F
